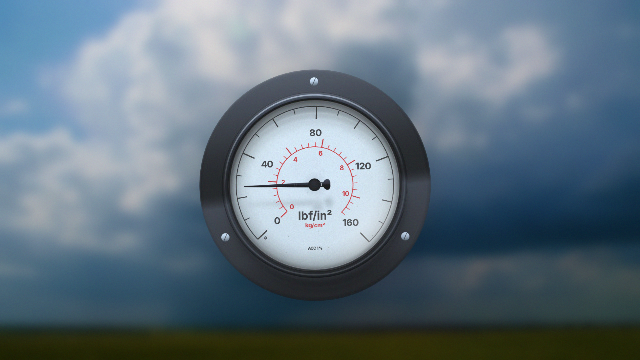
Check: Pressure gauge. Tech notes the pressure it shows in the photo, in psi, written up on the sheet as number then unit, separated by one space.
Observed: 25 psi
